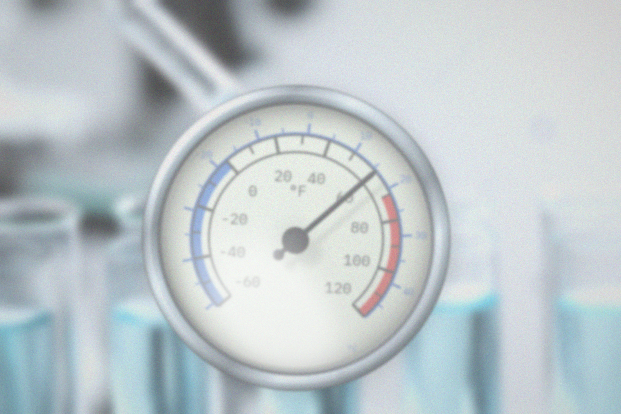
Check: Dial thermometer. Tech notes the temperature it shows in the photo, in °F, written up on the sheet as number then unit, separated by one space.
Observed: 60 °F
